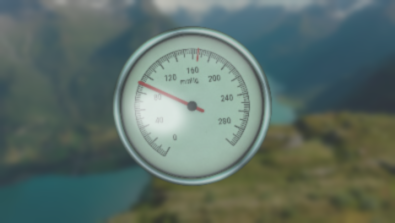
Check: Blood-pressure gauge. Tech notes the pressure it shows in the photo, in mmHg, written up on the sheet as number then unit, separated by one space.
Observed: 90 mmHg
